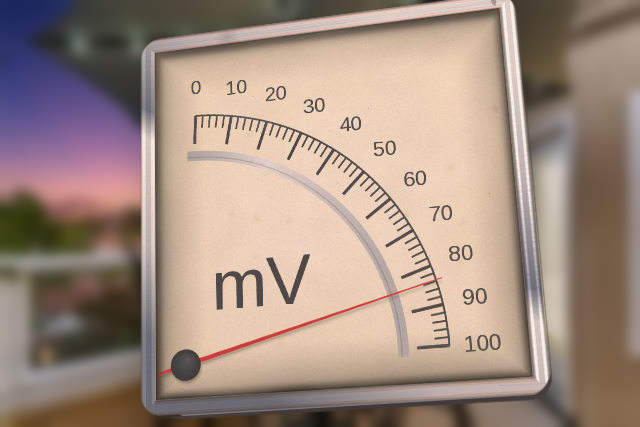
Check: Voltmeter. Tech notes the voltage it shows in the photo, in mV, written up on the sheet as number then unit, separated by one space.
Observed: 84 mV
